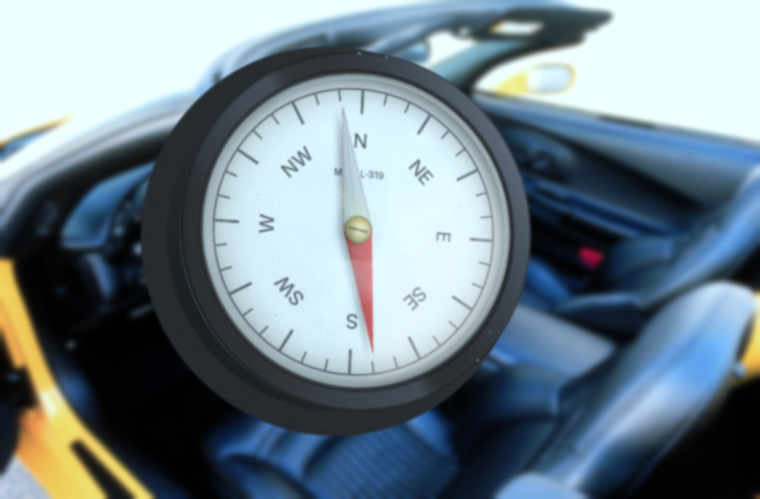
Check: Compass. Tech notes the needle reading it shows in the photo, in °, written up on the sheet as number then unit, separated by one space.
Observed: 170 °
